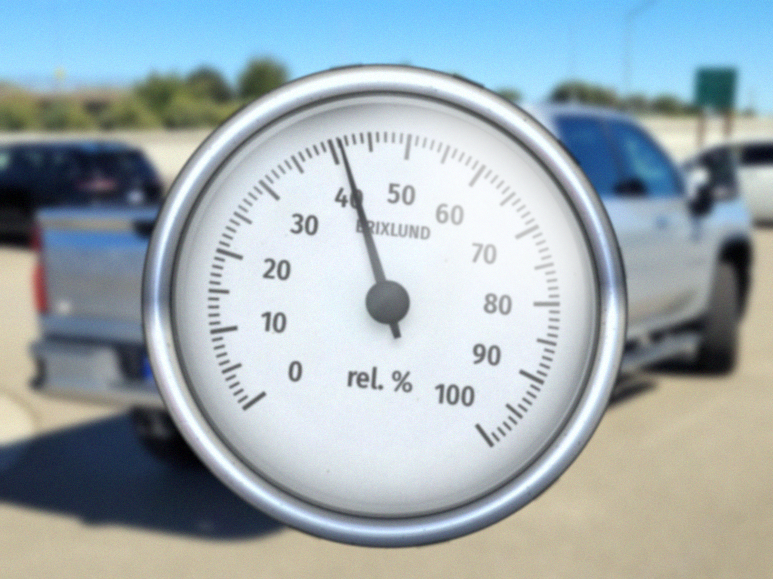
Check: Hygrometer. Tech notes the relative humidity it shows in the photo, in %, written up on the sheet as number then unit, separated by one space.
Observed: 41 %
